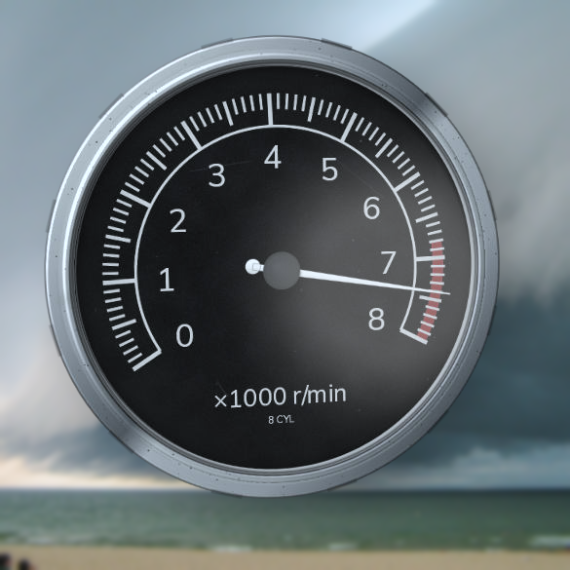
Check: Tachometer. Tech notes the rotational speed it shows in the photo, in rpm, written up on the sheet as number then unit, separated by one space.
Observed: 7400 rpm
